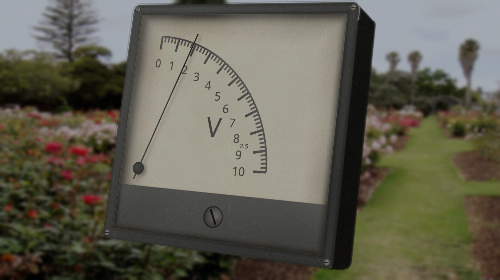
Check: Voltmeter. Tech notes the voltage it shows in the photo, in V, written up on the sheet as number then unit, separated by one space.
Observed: 2 V
